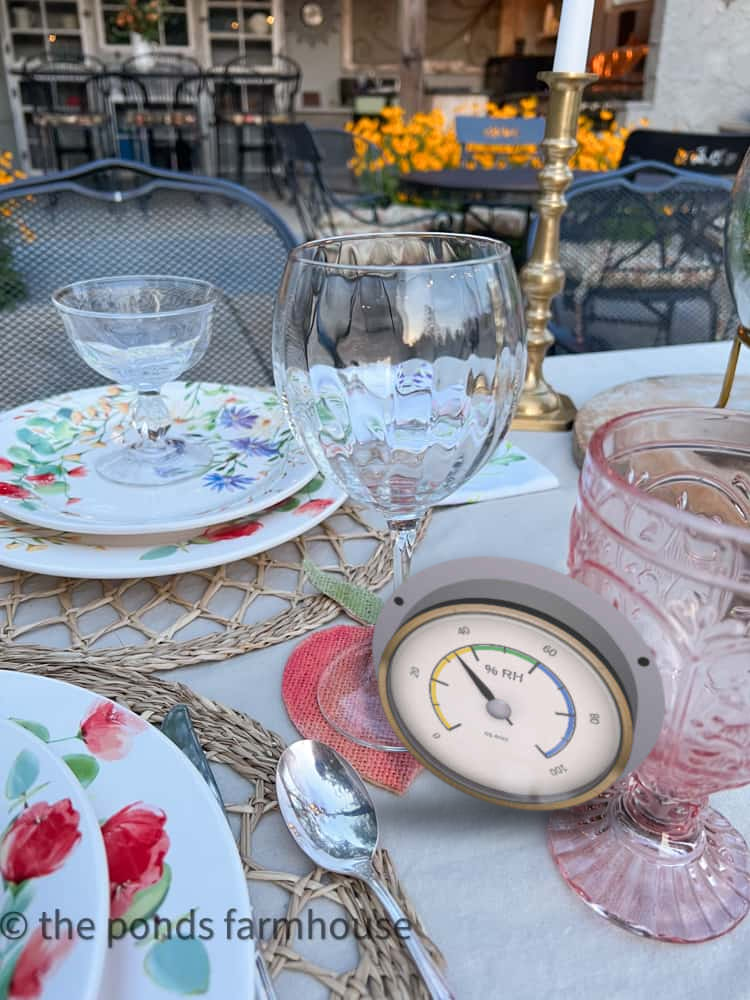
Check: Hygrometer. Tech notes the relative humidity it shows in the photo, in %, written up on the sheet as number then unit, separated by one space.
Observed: 35 %
